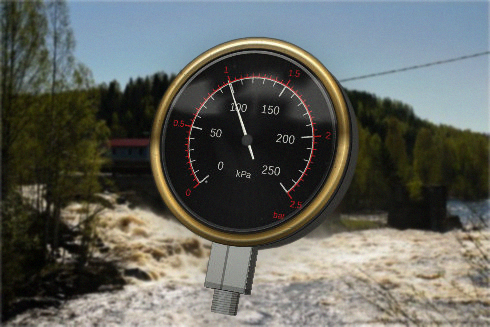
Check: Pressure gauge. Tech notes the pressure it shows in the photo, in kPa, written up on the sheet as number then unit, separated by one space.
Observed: 100 kPa
